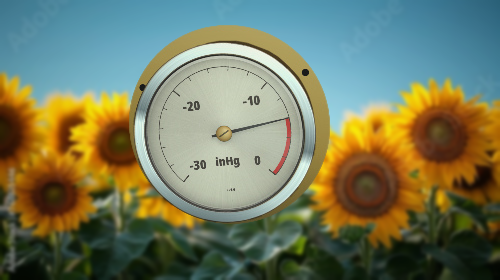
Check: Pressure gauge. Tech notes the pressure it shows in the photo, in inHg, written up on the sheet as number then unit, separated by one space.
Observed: -6 inHg
